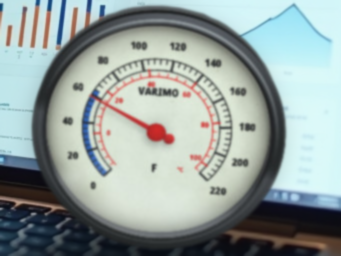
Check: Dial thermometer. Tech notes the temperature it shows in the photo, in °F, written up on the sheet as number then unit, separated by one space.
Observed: 60 °F
